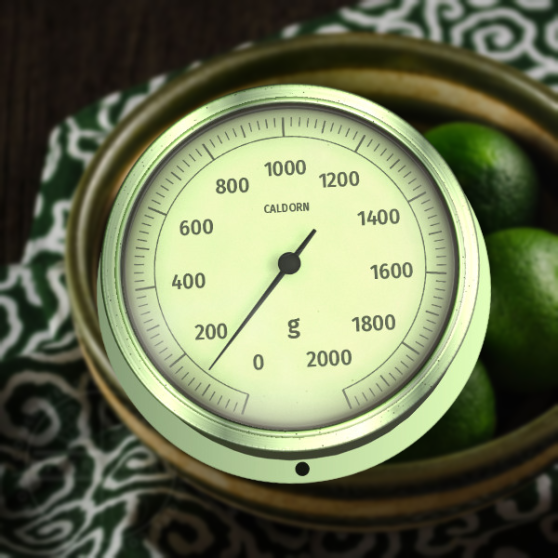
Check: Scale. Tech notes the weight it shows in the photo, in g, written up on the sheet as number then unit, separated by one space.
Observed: 120 g
